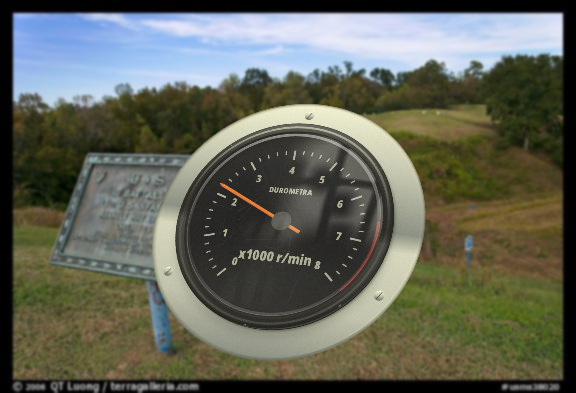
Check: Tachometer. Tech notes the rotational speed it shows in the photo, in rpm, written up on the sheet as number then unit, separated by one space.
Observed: 2200 rpm
